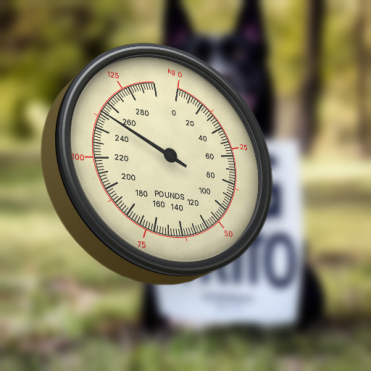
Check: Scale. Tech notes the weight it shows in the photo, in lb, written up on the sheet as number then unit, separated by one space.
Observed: 250 lb
